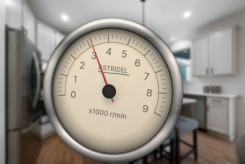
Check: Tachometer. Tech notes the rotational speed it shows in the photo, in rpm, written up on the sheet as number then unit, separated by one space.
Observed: 3200 rpm
